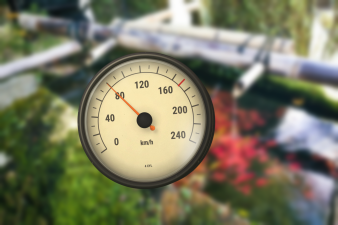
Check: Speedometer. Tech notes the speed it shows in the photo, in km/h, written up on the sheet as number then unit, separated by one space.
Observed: 80 km/h
